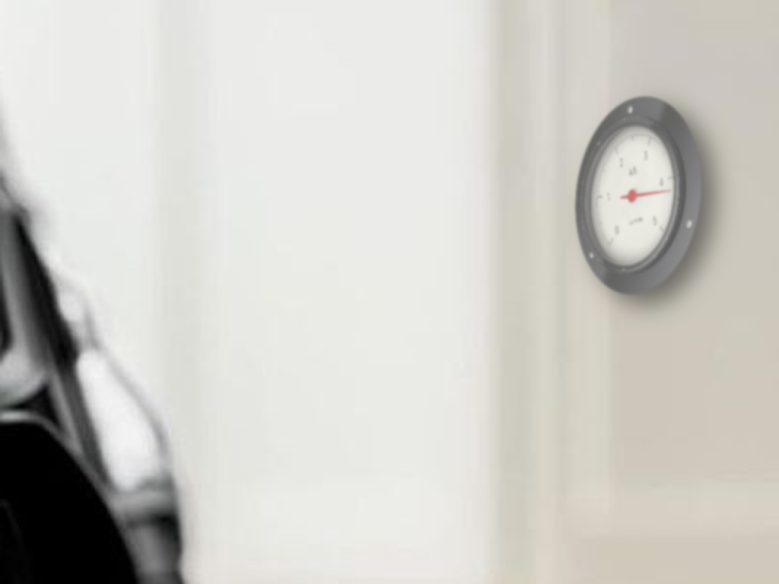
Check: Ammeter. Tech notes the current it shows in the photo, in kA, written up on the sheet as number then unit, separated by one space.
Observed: 4.25 kA
